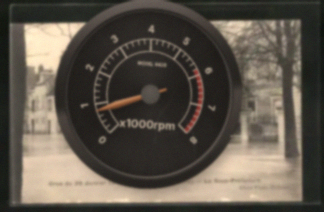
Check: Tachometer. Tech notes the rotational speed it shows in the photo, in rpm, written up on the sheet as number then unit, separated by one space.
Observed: 800 rpm
